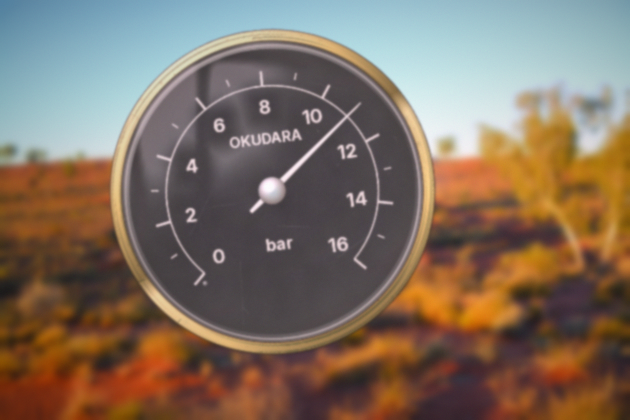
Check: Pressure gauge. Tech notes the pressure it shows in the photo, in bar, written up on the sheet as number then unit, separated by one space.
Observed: 11 bar
